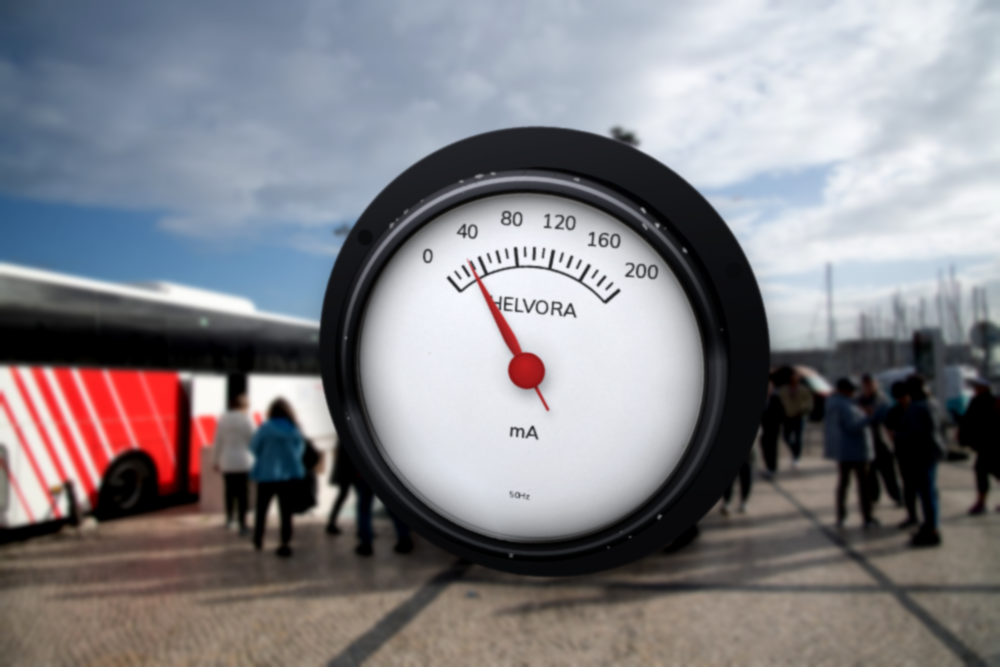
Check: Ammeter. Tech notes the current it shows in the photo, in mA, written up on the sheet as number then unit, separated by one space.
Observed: 30 mA
